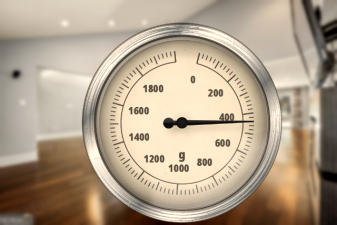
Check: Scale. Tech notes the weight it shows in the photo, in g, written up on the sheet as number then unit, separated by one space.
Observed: 440 g
